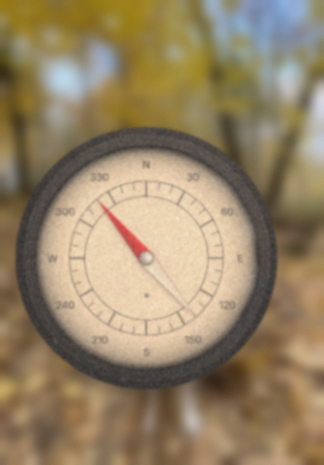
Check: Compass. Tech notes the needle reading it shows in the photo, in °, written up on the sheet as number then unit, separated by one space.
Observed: 320 °
